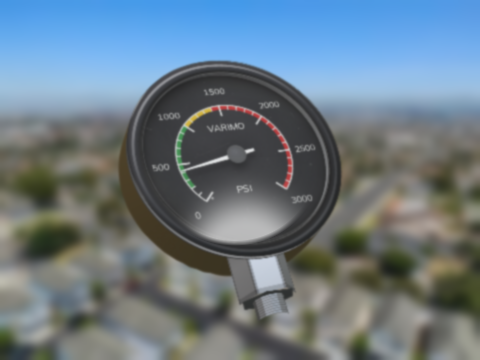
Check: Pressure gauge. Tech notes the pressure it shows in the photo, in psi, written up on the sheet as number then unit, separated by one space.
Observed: 400 psi
